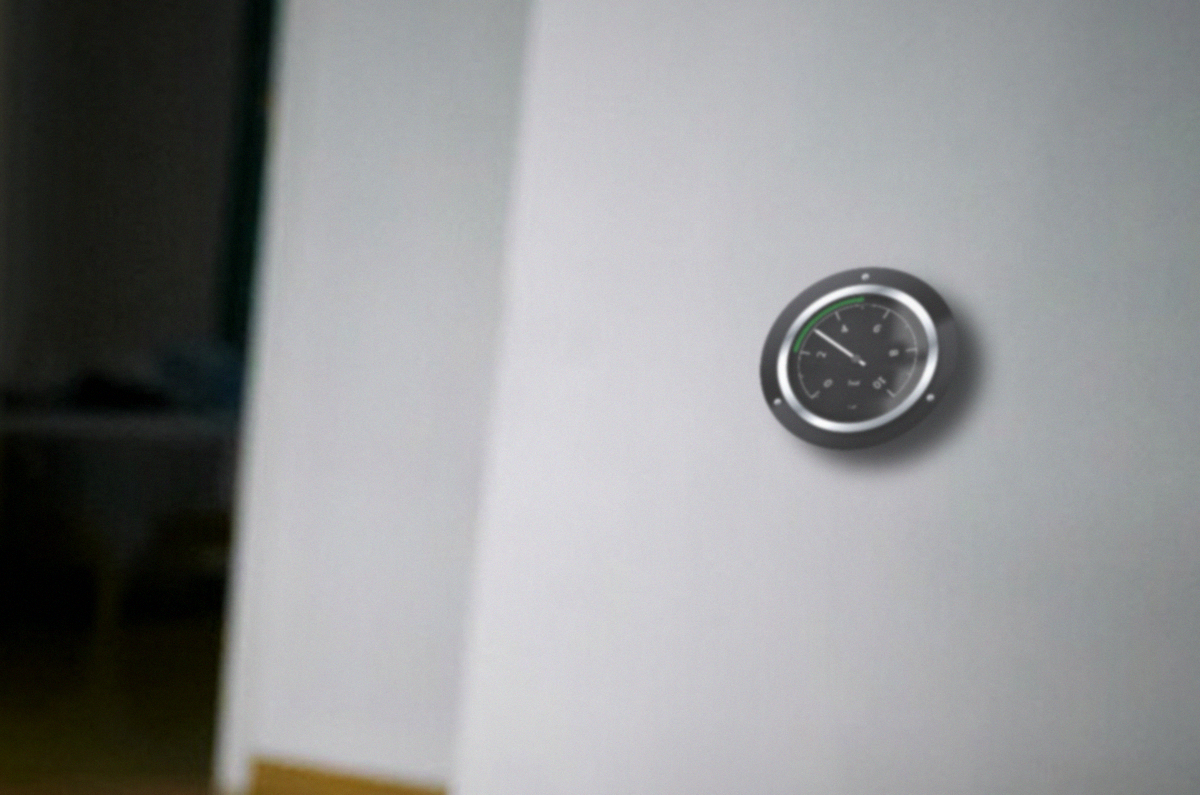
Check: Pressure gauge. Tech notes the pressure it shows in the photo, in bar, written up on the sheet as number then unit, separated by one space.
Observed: 3 bar
